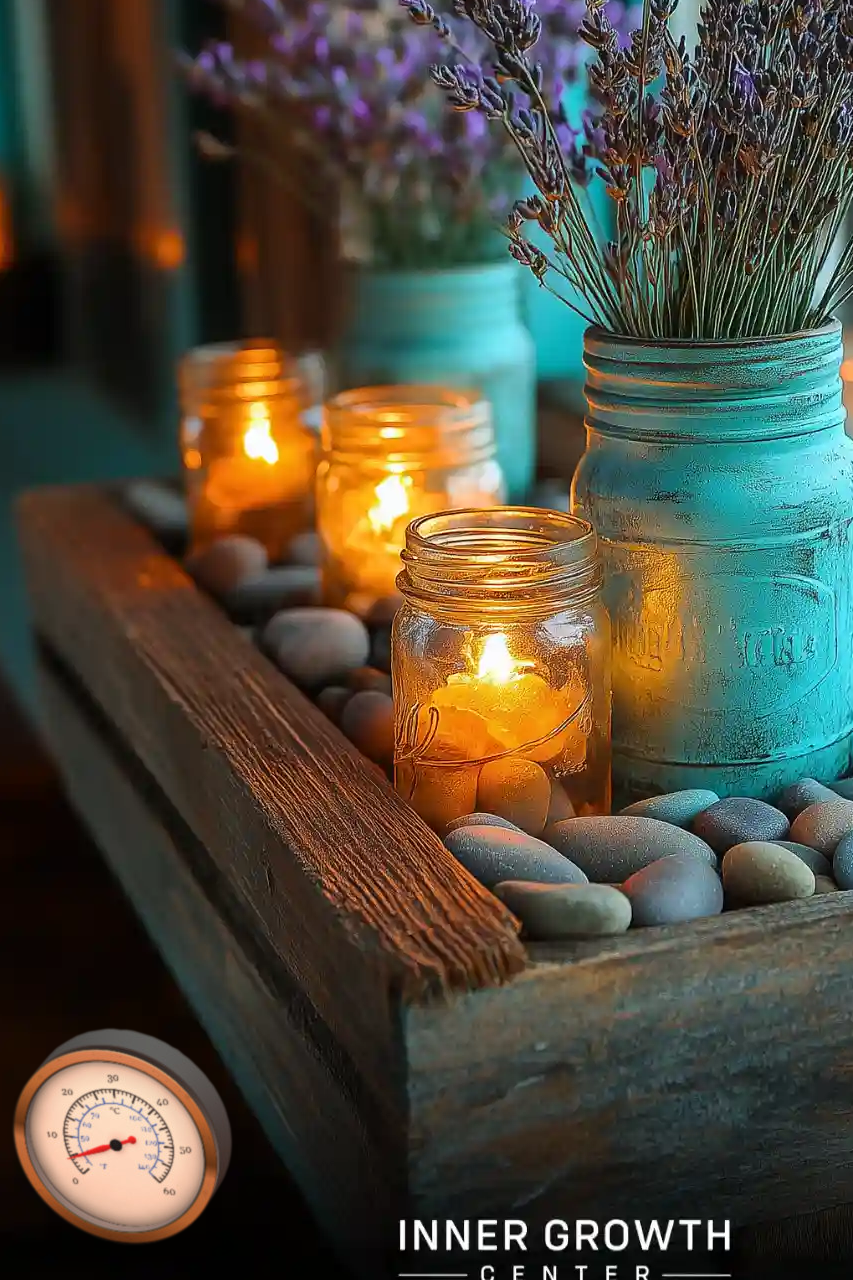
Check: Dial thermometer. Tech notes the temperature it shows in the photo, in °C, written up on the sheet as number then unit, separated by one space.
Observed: 5 °C
